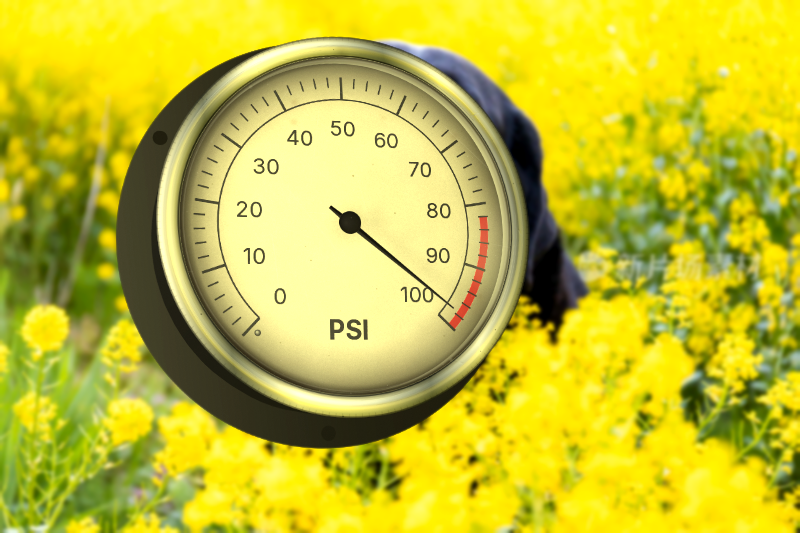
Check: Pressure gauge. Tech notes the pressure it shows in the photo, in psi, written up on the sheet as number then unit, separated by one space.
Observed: 98 psi
